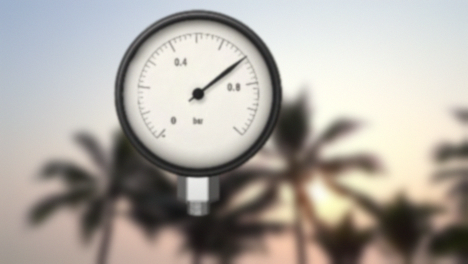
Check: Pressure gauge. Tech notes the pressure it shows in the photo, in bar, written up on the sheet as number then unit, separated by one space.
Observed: 0.7 bar
